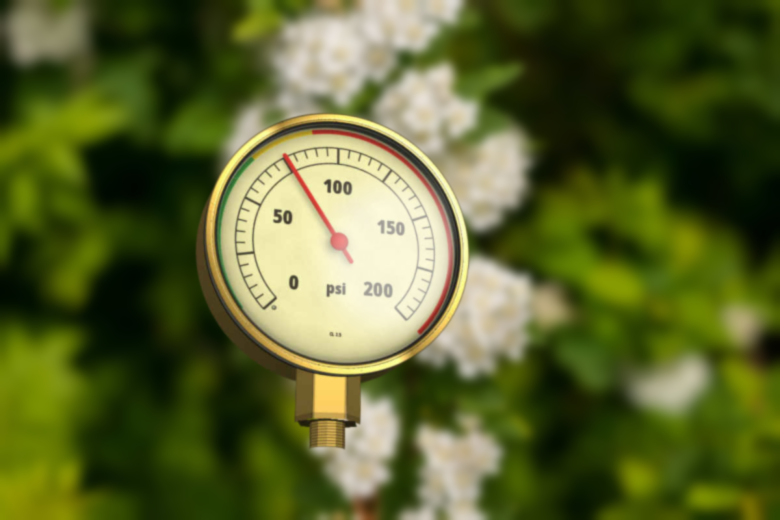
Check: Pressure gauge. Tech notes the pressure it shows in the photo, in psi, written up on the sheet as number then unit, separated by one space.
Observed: 75 psi
